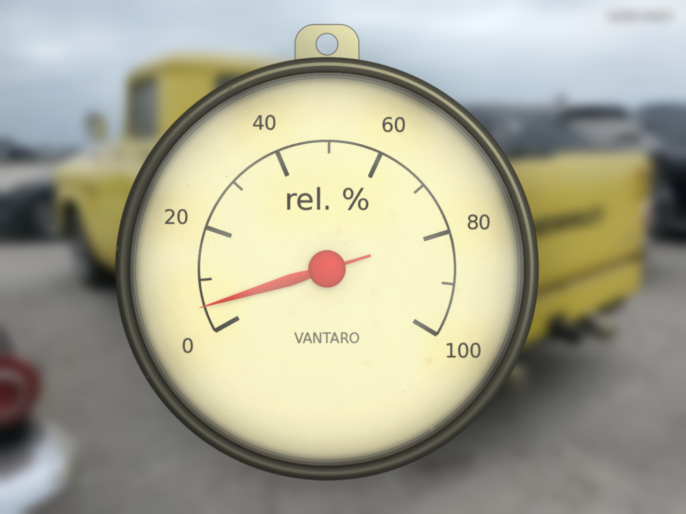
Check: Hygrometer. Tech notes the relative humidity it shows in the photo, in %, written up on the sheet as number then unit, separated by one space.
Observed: 5 %
